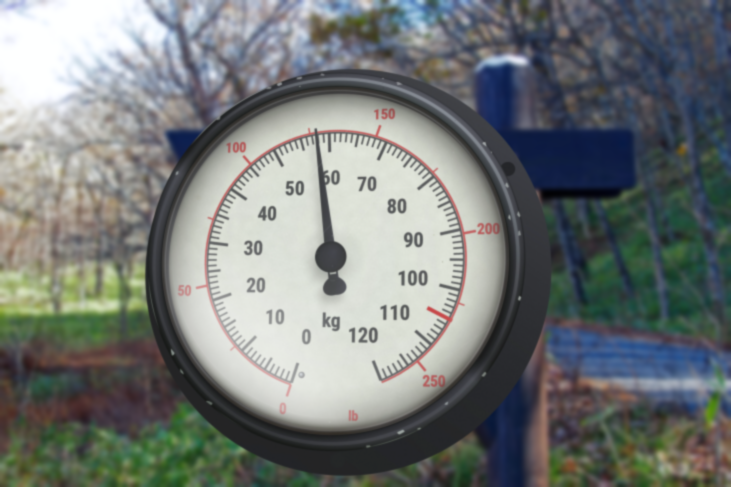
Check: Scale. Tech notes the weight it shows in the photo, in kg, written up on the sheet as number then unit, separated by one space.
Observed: 58 kg
